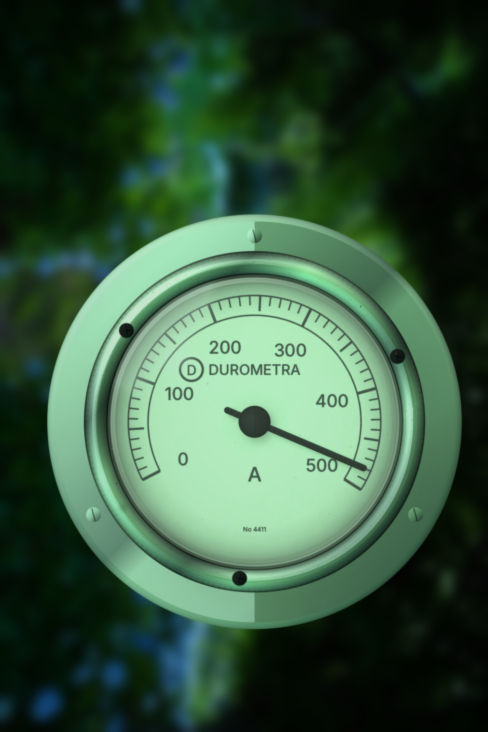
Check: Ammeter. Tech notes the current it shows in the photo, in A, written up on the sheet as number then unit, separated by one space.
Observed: 480 A
